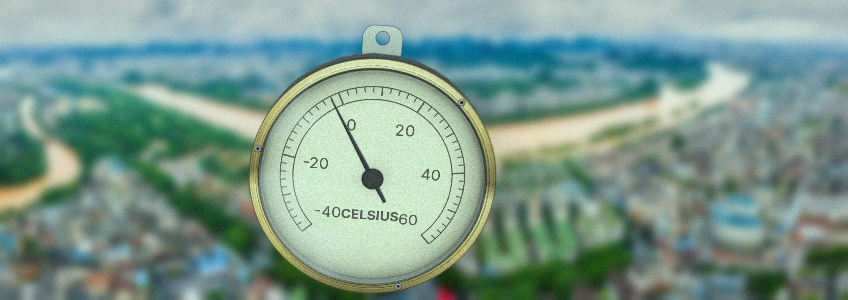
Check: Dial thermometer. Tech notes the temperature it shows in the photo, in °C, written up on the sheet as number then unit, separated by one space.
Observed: -2 °C
